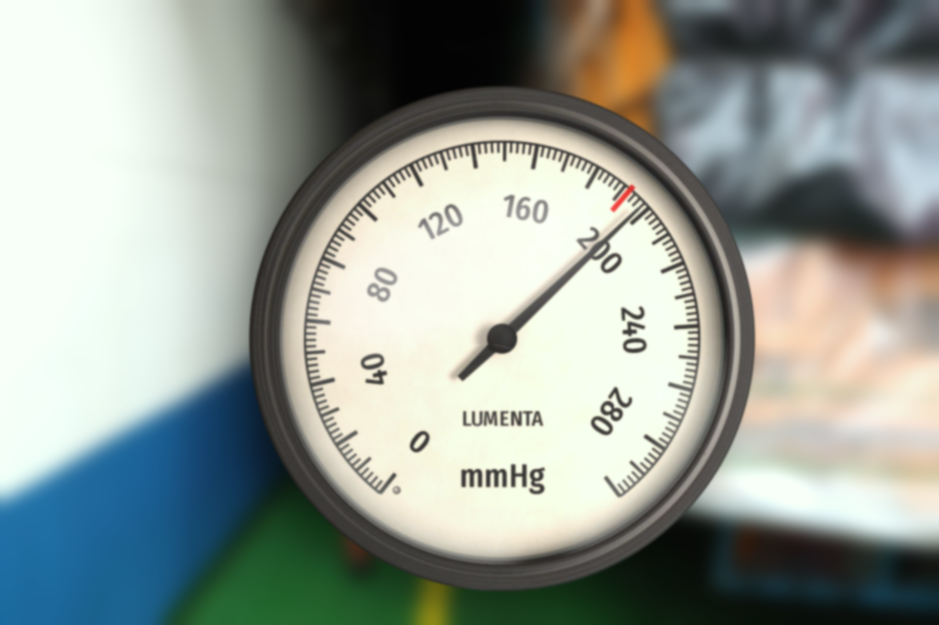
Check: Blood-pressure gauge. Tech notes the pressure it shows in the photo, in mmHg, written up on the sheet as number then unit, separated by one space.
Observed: 198 mmHg
